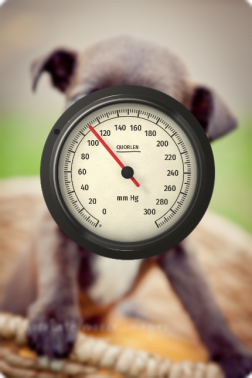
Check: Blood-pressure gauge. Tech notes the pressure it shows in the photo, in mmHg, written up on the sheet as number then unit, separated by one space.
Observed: 110 mmHg
